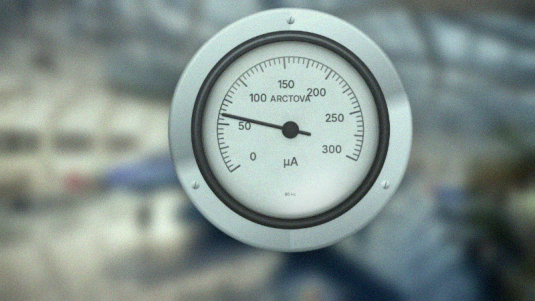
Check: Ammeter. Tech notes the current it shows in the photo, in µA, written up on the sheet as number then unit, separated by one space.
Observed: 60 µA
